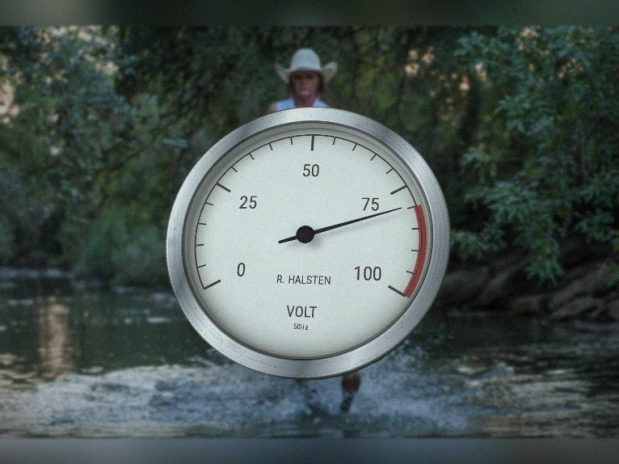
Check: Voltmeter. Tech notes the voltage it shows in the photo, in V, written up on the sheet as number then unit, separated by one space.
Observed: 80 V
